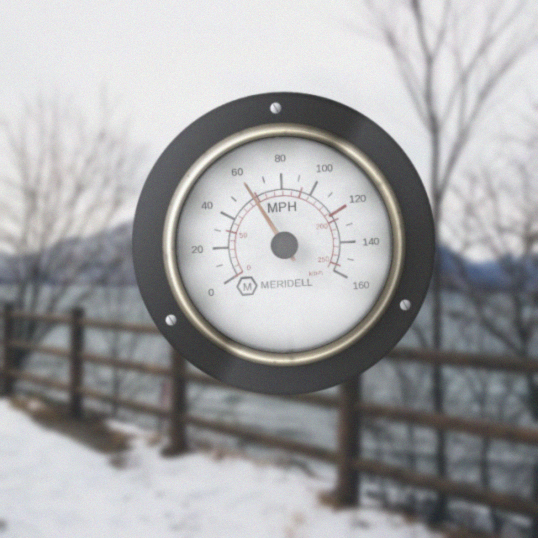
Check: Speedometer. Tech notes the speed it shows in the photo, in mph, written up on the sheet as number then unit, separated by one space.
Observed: 60 mph
